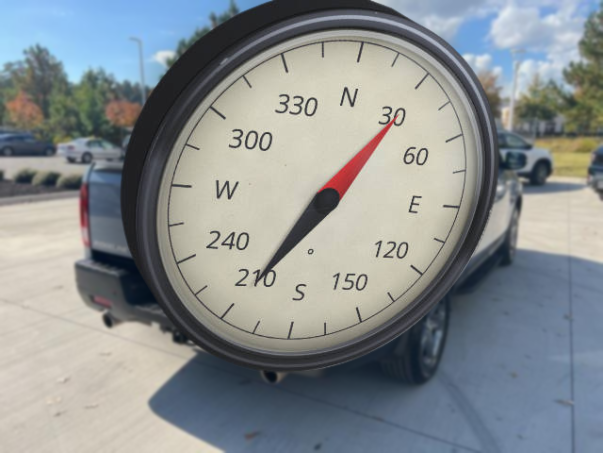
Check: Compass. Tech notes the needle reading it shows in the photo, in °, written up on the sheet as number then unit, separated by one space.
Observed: 30 °
